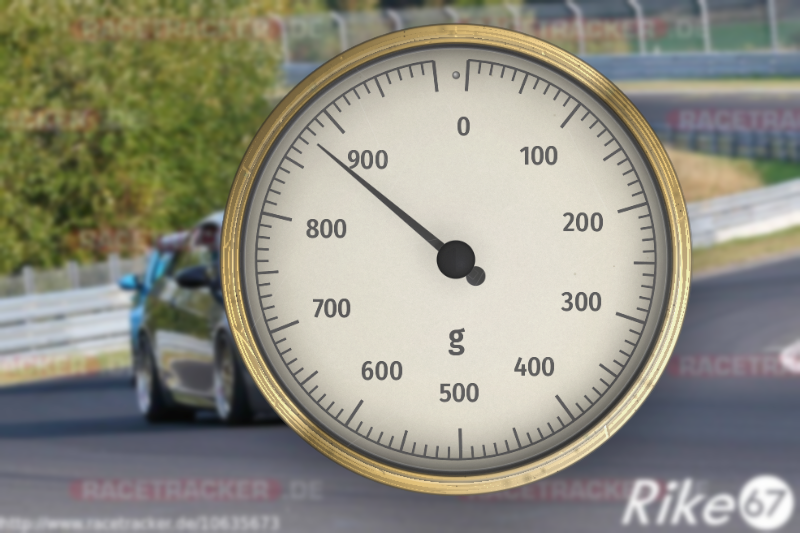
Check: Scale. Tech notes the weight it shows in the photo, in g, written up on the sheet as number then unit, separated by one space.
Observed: 875 g
